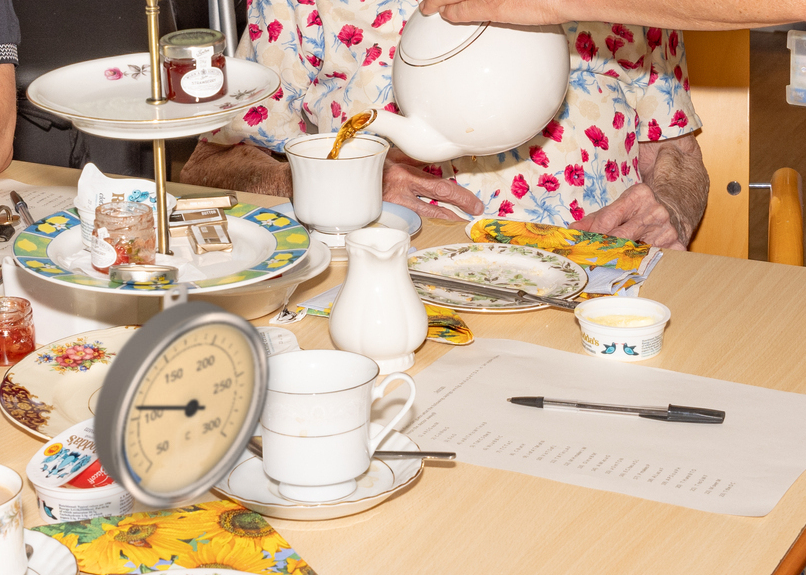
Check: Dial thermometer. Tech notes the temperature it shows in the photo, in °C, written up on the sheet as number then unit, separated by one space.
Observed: 110 °C
